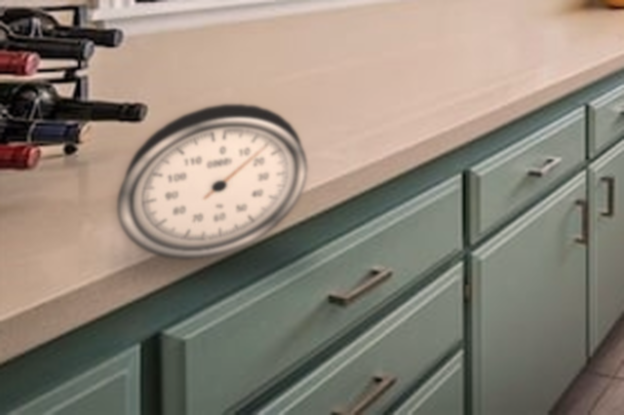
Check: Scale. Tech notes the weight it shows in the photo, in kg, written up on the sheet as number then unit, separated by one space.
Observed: 15 kg
